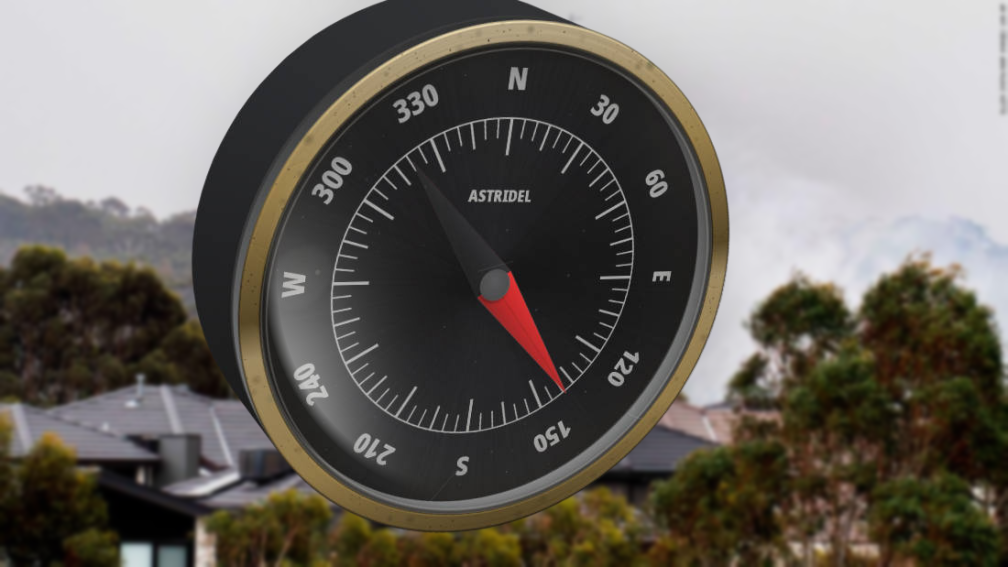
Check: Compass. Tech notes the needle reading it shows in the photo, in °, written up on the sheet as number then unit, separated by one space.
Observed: 140 °
